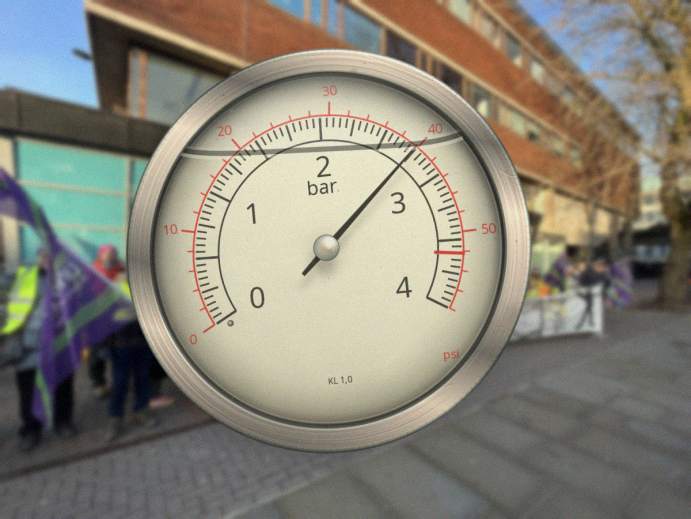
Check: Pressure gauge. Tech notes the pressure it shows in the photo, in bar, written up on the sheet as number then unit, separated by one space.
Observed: 2.75 bar
